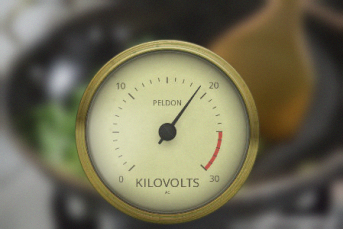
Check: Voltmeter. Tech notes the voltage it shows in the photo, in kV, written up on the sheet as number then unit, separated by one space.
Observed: 19 kV
